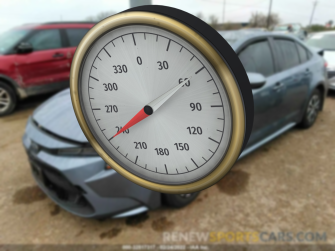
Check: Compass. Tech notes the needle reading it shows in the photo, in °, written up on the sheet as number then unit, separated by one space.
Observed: 240 °
